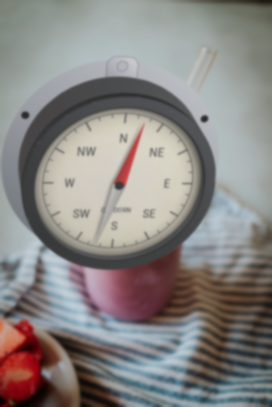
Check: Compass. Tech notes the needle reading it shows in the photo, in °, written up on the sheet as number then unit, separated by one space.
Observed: 15 °
